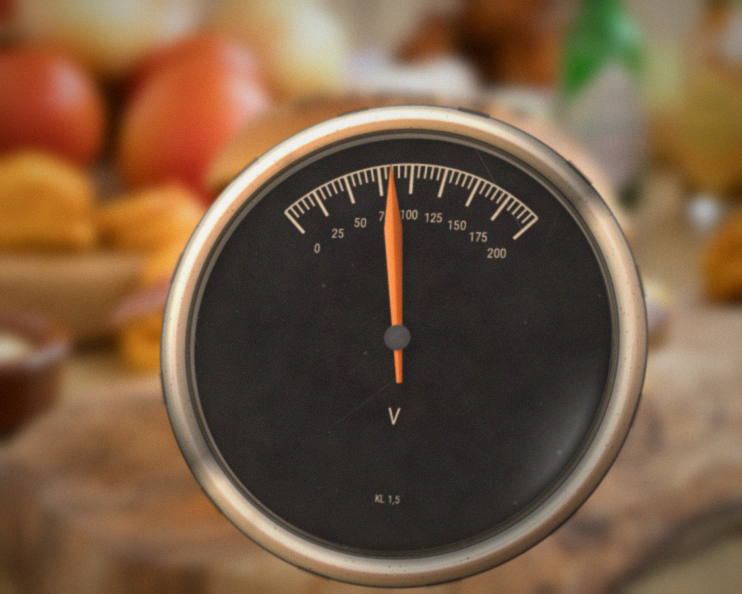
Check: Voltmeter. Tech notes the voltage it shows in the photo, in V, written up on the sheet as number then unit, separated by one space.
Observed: 85 V
